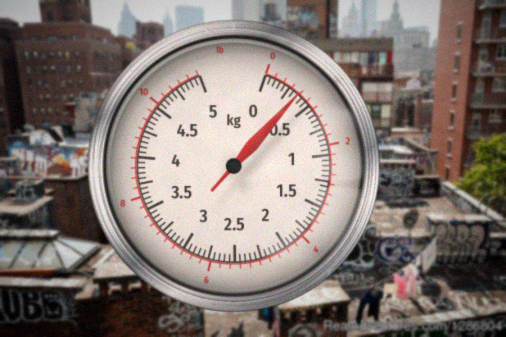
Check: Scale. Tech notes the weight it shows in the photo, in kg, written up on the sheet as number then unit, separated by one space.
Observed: 0.35 kg
